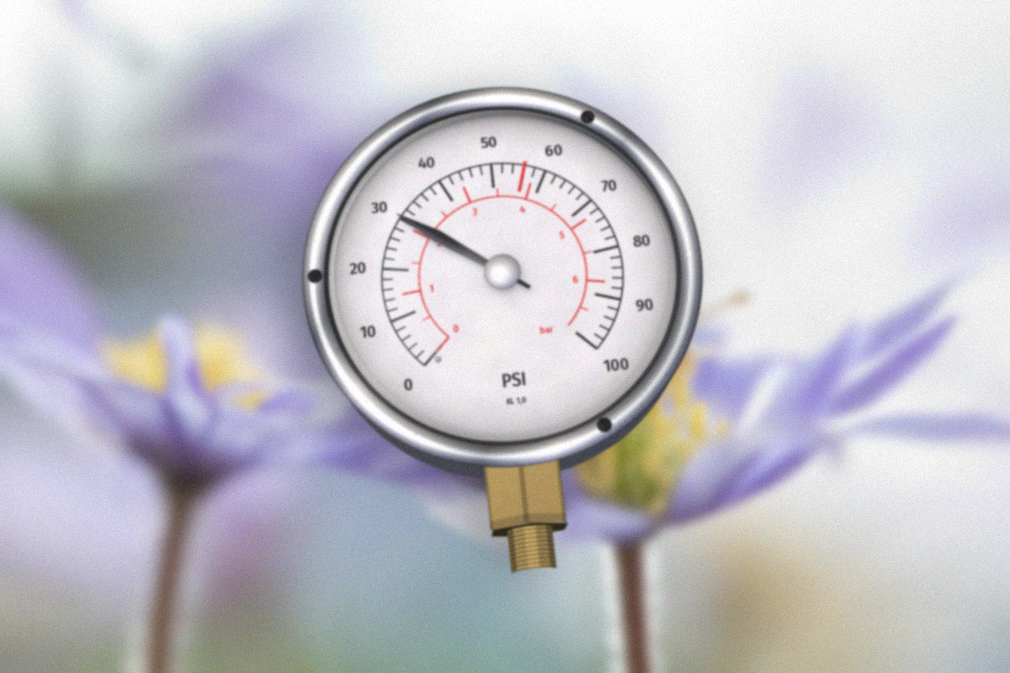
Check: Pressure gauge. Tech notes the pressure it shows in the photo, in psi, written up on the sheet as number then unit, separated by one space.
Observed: 30 psi
